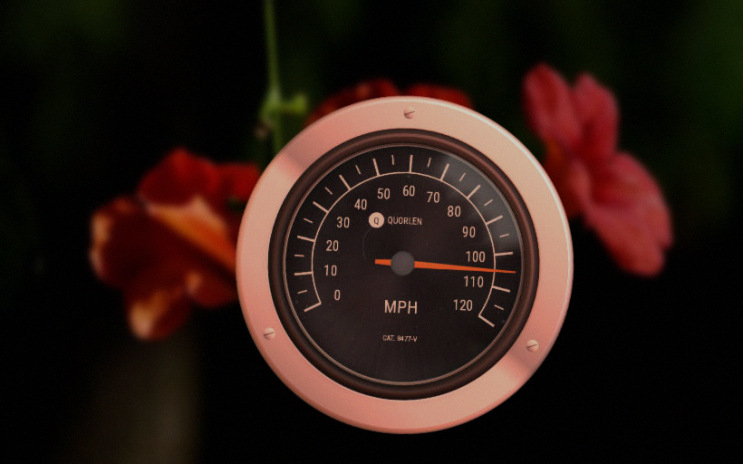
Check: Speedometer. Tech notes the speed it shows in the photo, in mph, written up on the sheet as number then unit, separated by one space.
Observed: 105 mph
